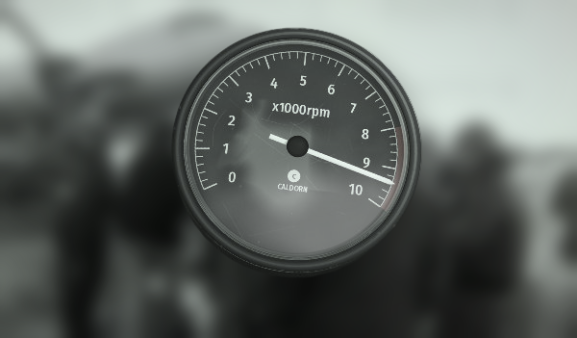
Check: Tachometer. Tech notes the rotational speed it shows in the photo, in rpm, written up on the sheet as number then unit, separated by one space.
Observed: 9400 rpm
